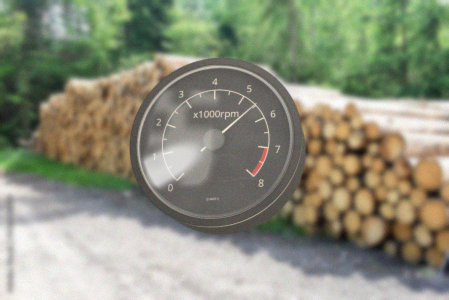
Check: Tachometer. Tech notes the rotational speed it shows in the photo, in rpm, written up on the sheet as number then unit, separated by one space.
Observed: 5500 rpm
